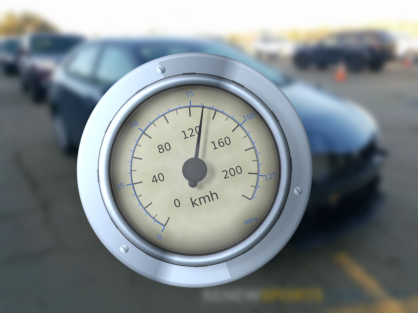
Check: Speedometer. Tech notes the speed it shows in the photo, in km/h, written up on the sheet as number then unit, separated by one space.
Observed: 130 km/h
